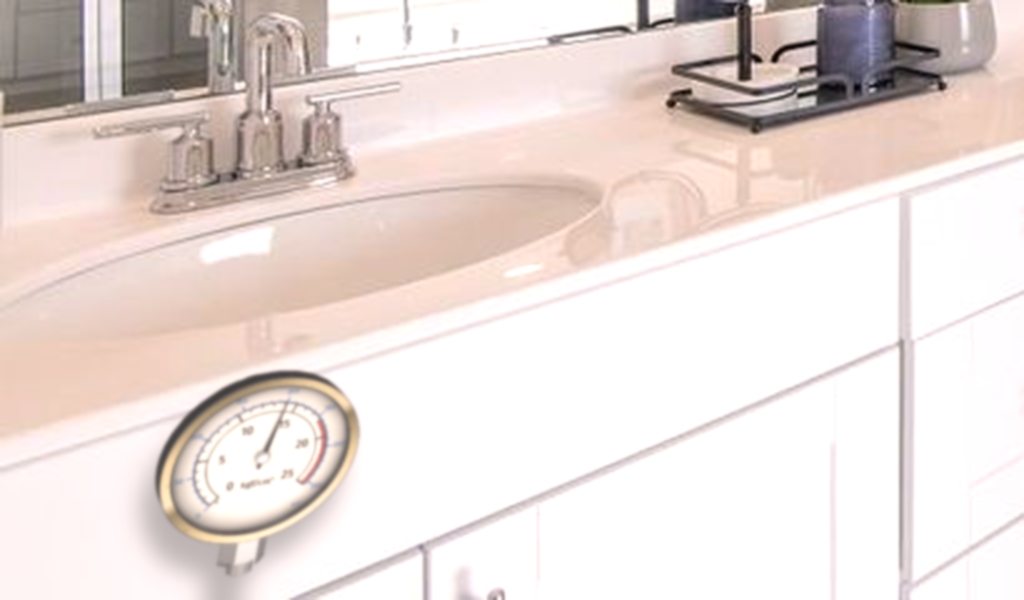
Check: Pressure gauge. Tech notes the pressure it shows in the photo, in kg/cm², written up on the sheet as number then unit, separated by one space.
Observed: 14 kg/cm²
